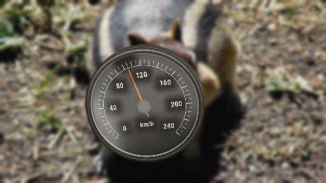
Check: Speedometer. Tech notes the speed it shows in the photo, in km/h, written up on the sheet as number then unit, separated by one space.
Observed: 105 km/h
